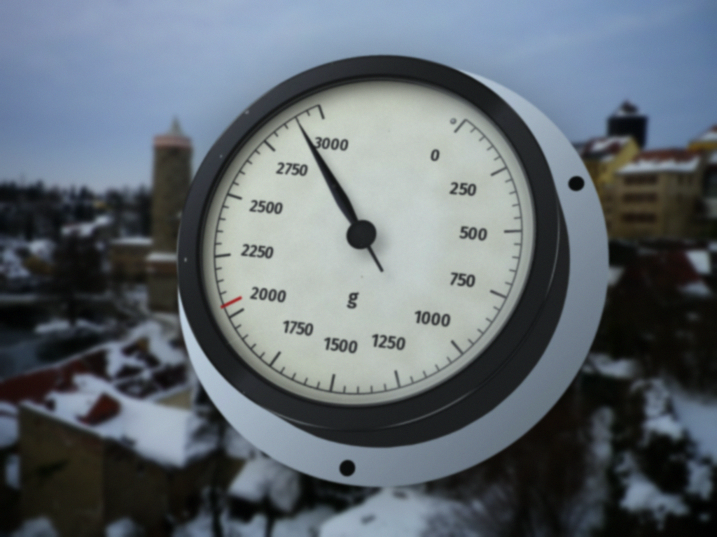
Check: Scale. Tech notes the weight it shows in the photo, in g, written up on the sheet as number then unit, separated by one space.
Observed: 2900 g
